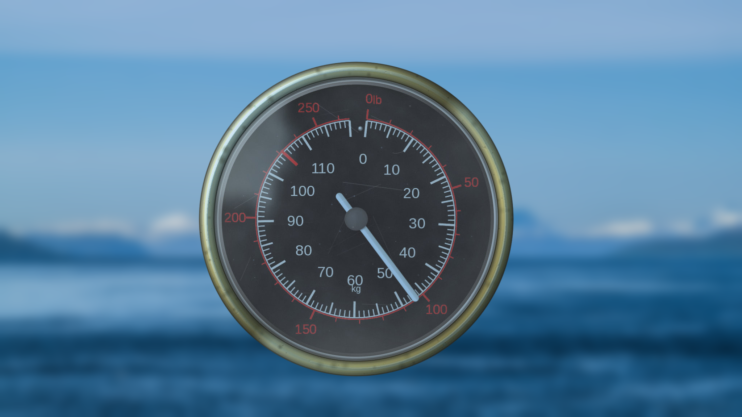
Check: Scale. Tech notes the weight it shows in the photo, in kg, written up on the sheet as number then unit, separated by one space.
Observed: 47 kg
